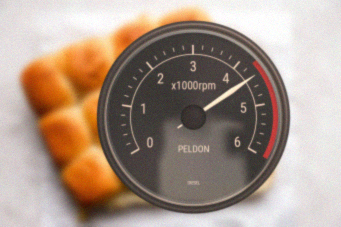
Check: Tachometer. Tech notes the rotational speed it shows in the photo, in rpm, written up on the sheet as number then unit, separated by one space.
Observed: 4400 rpm
